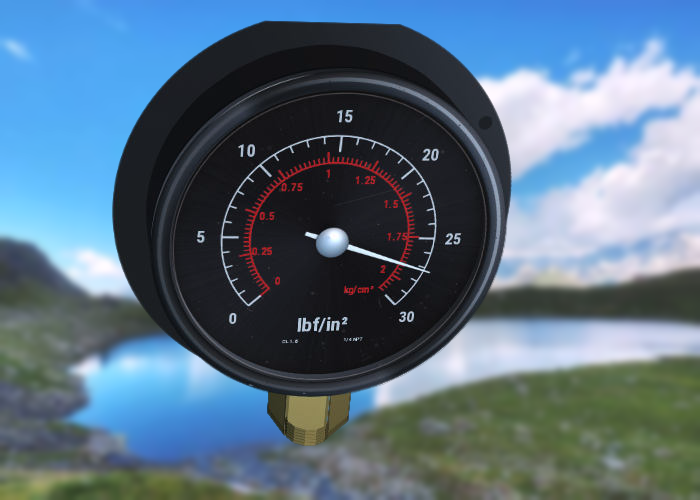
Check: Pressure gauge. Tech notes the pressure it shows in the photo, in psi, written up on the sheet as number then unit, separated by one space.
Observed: 27 psi
